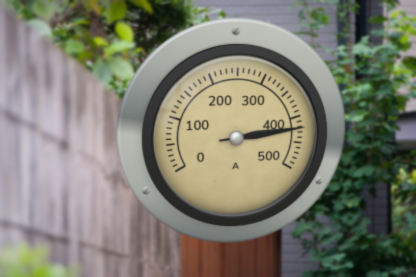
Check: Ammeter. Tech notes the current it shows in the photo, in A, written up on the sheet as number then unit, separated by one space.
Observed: 420 A
